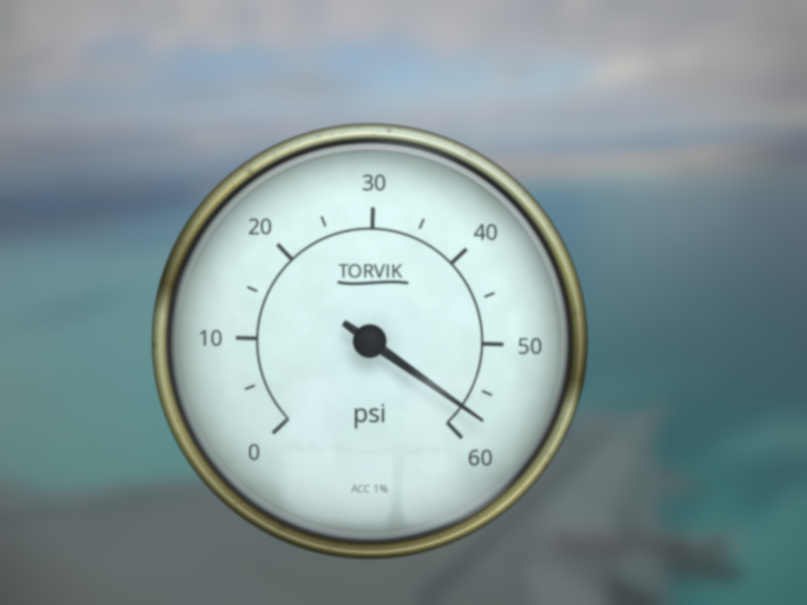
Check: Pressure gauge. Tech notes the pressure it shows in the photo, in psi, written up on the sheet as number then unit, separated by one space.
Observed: 57.5 psi
